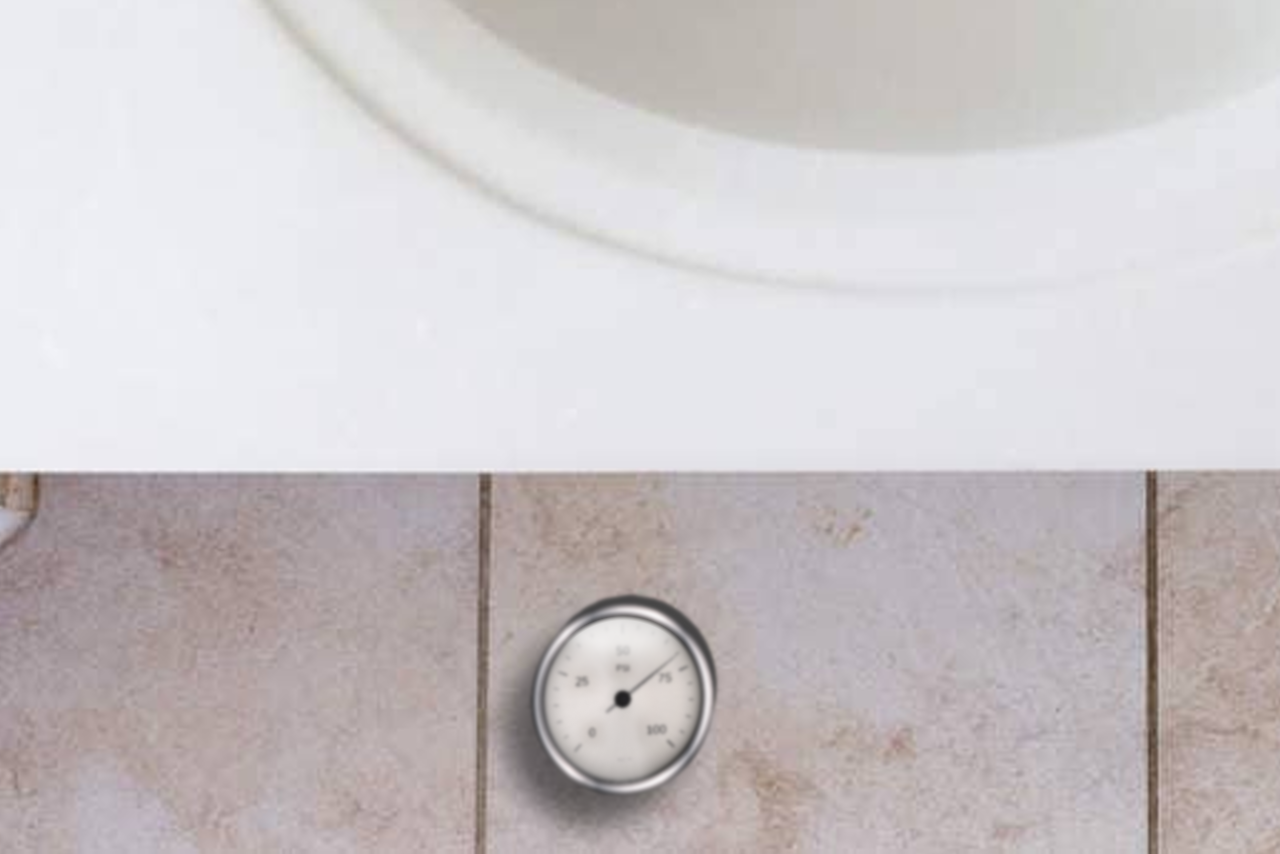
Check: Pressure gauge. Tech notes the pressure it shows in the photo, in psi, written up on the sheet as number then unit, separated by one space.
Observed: 70 psi
